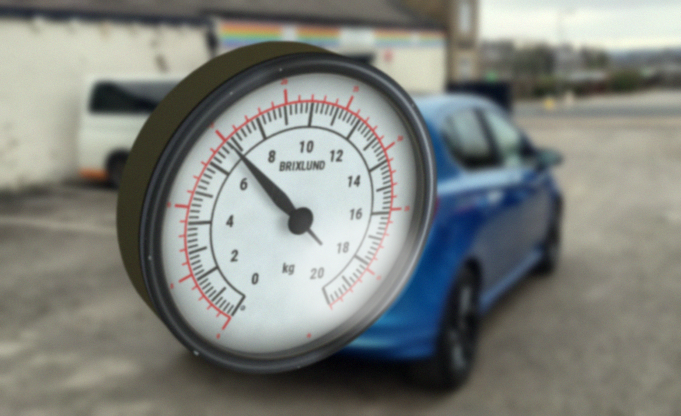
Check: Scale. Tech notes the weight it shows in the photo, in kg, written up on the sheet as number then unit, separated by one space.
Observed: 6.8 kg
